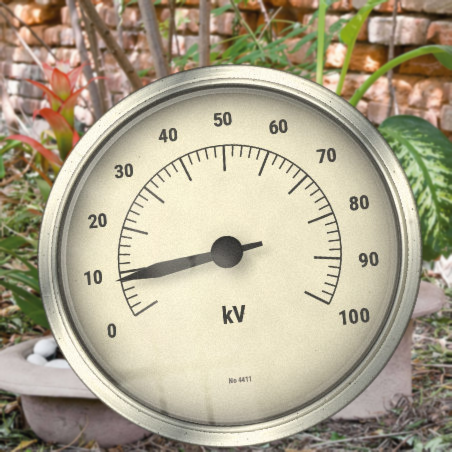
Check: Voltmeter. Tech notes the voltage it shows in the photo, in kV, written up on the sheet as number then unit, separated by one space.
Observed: 8 kV
